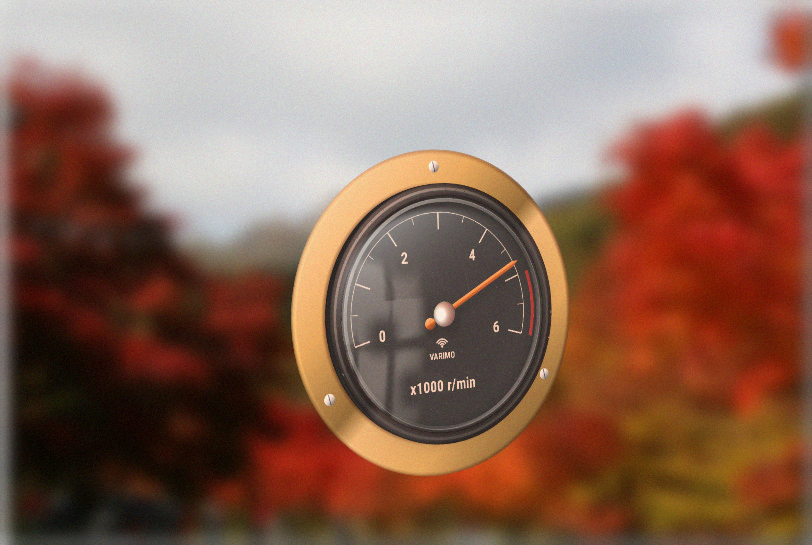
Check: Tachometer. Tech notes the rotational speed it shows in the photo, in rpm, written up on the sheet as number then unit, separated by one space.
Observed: 4750 rpm
